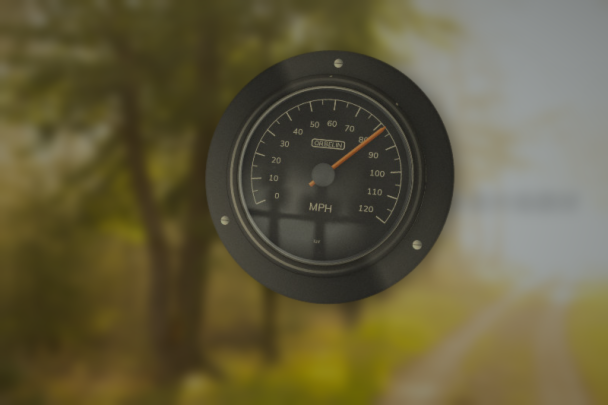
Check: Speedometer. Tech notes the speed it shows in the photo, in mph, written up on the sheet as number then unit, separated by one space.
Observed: 82.5 mph
